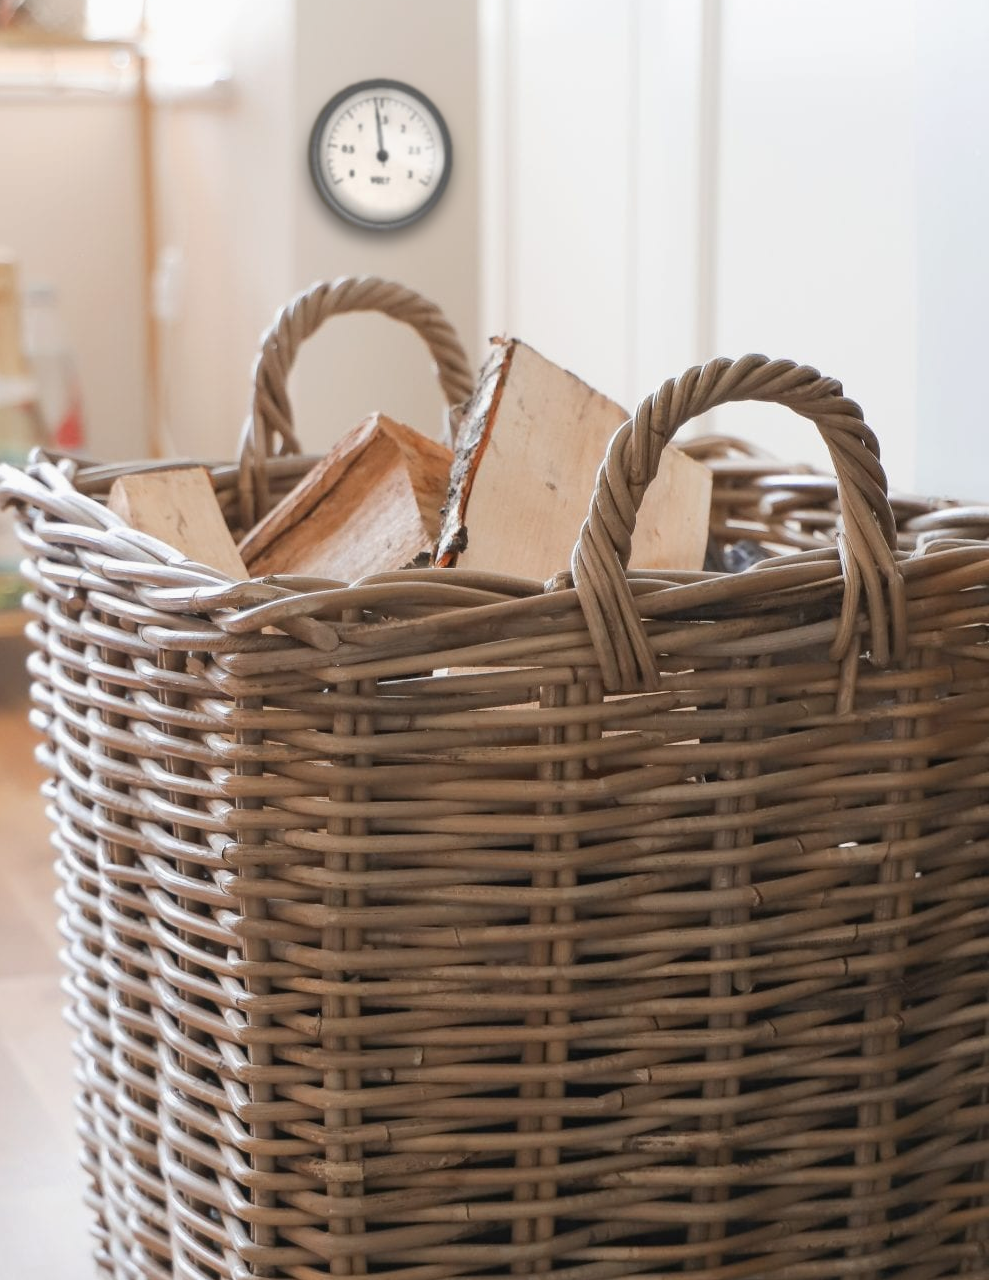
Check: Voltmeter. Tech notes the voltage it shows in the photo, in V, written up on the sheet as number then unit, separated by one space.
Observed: 1.4 V
